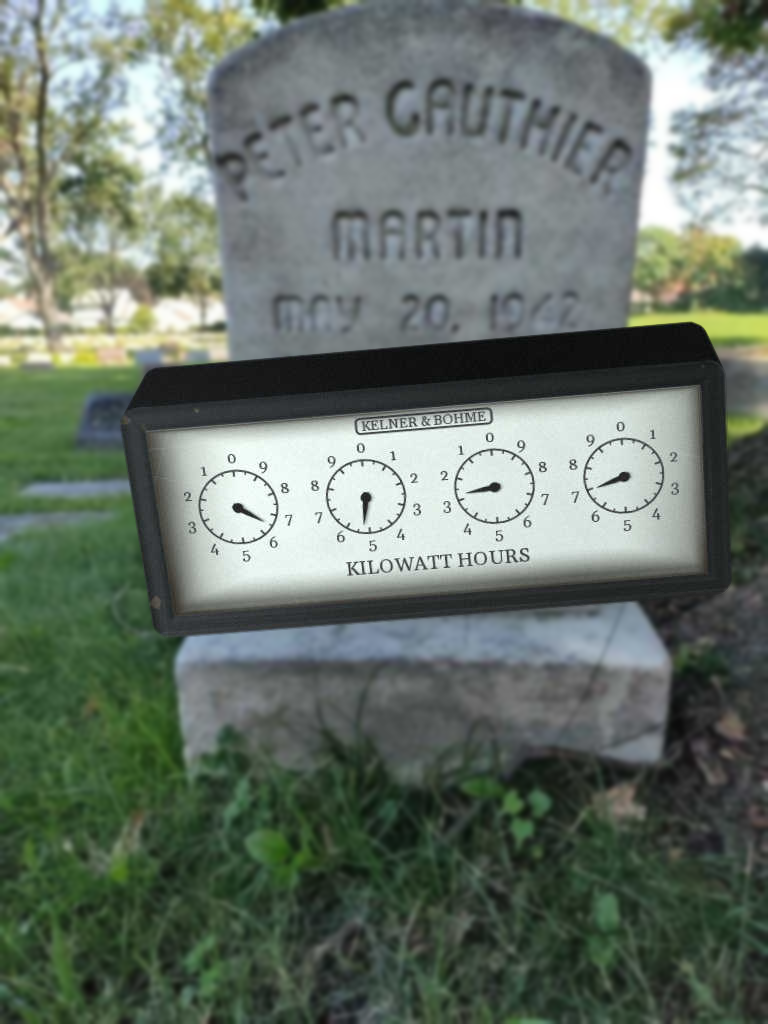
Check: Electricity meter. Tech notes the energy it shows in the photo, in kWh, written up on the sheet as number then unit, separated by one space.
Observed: 6527 kWh
